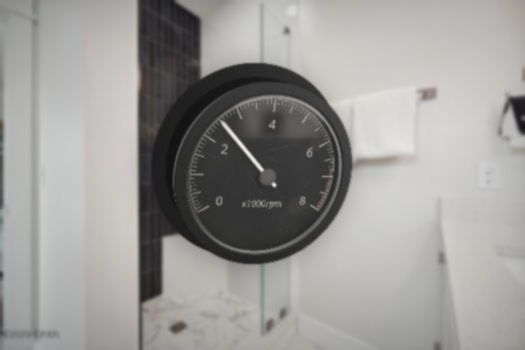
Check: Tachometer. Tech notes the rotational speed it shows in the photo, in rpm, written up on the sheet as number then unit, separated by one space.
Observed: 2500 rpm
